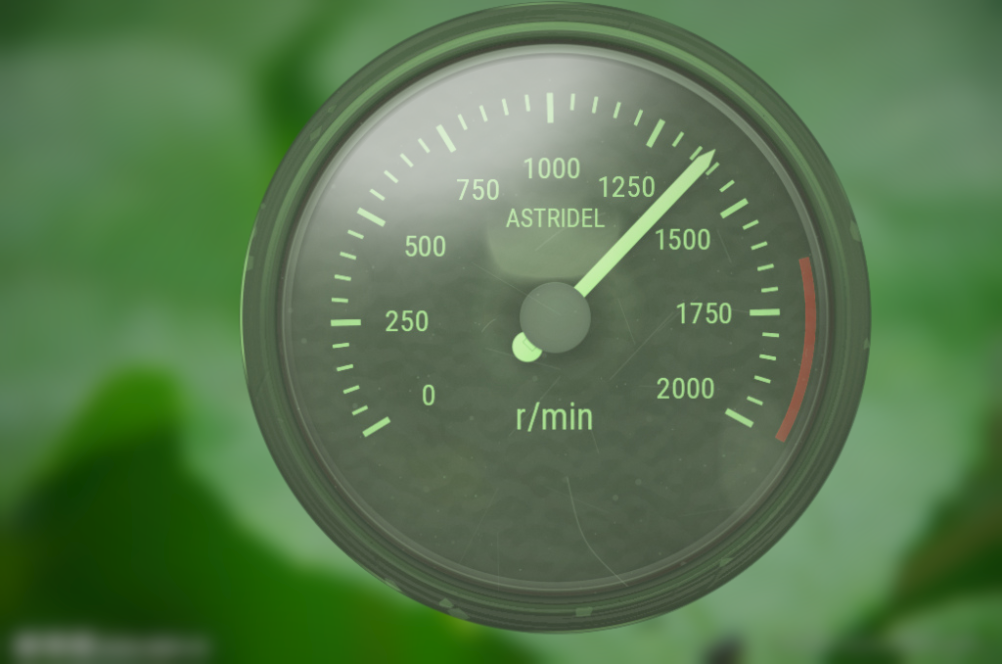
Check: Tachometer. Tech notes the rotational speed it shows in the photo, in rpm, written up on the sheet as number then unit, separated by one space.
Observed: 1375 rpm
